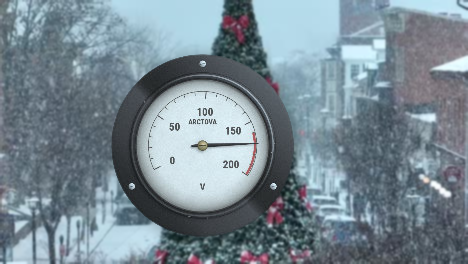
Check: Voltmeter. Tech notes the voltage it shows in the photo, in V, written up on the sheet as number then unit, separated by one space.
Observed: 170 V
